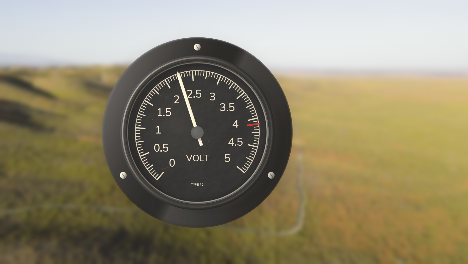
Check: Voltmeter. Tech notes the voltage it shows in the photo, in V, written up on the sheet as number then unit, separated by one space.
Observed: 2.25 V
